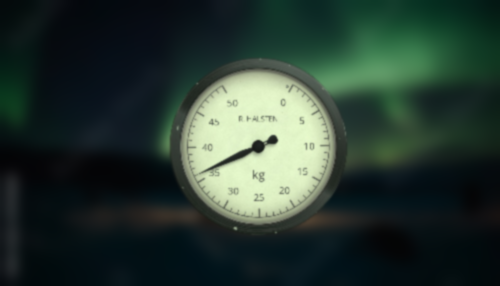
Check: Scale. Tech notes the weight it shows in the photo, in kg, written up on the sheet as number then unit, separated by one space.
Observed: 36 kg
